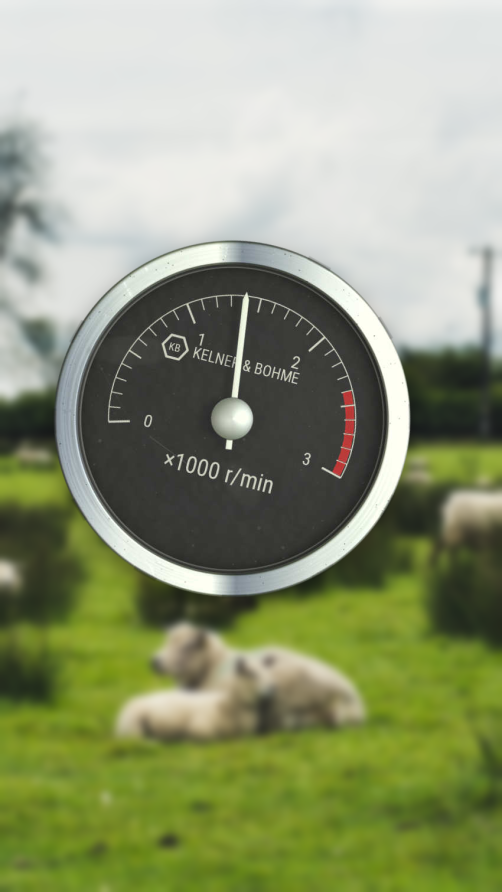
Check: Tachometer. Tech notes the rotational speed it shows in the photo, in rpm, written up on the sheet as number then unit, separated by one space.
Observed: 1400 rpm
